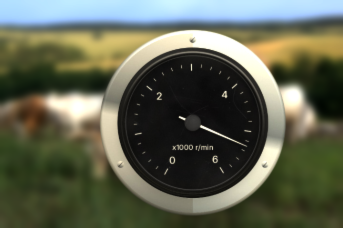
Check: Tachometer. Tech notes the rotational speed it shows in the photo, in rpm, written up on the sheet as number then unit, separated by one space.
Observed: 5300 rpm
